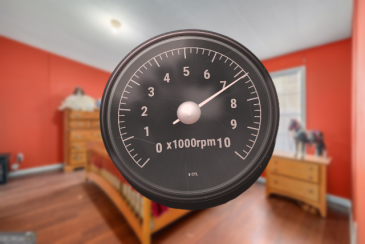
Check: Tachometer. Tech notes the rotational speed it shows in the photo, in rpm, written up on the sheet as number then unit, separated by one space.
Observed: 7200 rpm
